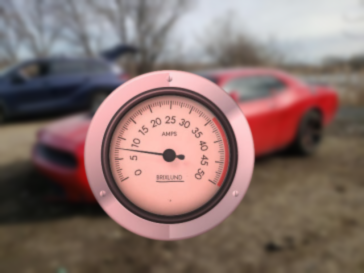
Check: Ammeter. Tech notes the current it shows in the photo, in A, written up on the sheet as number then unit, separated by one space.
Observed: 7.5 A
